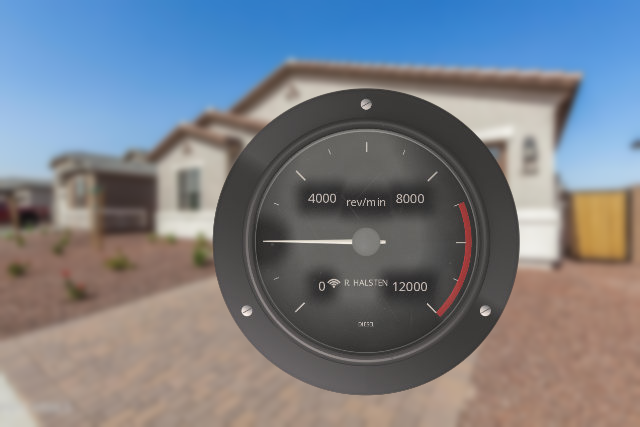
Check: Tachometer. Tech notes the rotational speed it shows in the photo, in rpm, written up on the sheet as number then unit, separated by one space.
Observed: 2000 rpm
